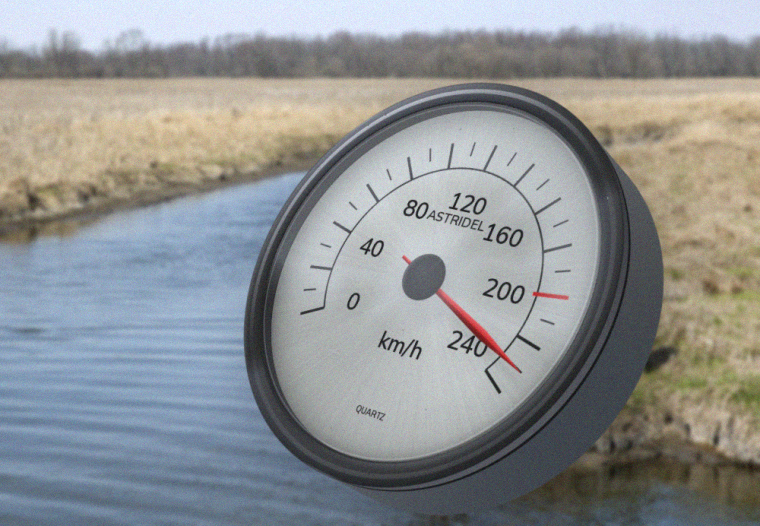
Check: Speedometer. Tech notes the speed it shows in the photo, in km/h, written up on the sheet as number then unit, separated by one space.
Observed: 230 km/h
